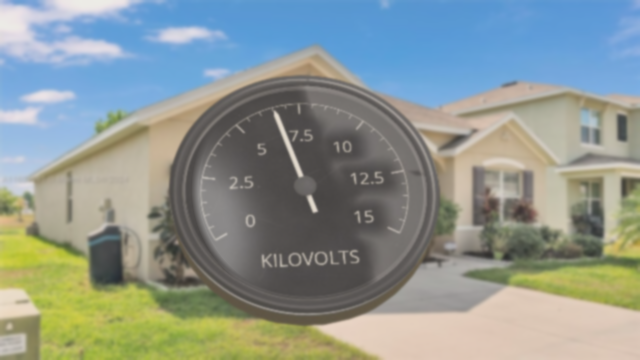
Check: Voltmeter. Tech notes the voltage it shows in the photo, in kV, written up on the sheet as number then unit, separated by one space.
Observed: 6.5 kV
